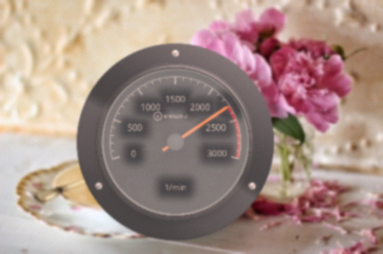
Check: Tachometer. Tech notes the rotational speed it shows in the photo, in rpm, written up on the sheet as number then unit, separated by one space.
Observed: 2300 rpm
